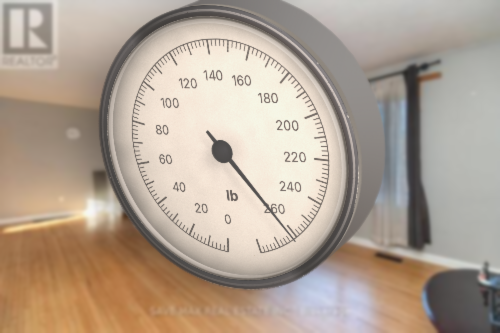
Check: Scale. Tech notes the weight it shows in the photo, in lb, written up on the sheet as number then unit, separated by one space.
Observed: 260 lb
